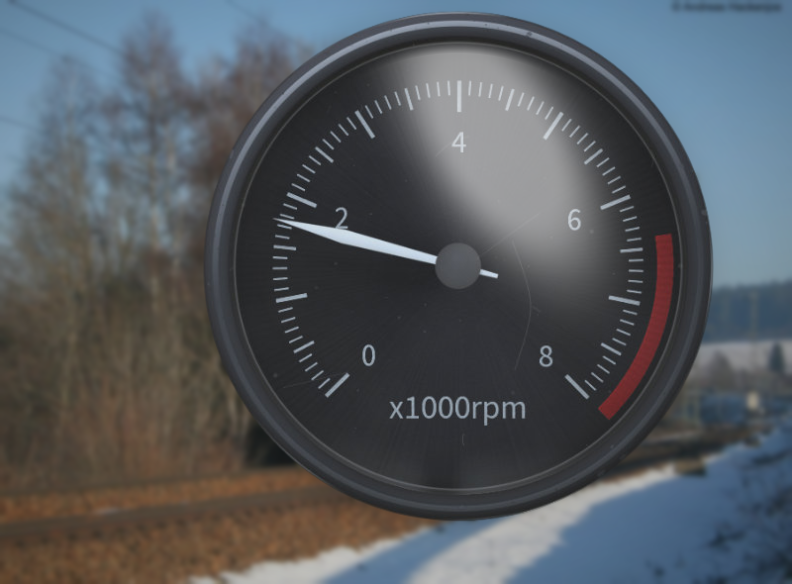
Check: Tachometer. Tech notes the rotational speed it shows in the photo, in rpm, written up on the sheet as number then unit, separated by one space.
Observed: 1750 rpm
